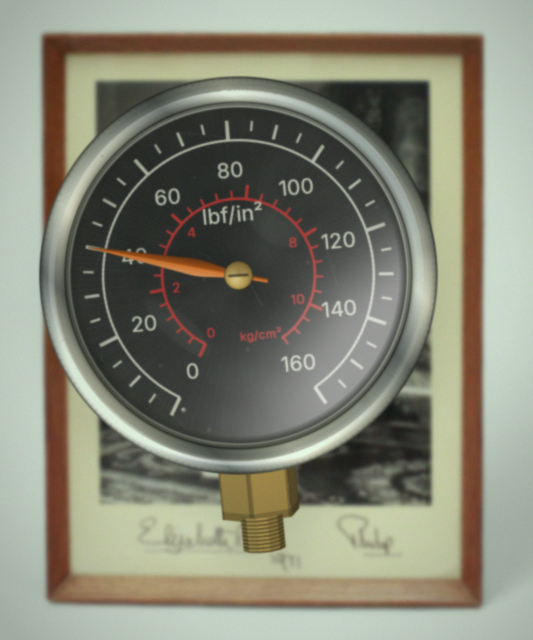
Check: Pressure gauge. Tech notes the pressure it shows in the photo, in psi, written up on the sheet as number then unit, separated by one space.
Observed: 40 psi
